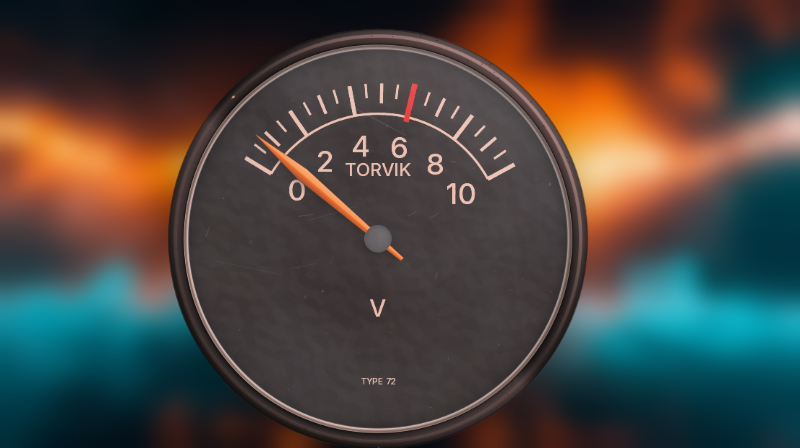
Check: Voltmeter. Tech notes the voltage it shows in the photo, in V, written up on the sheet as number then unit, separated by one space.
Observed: 0.75 V
